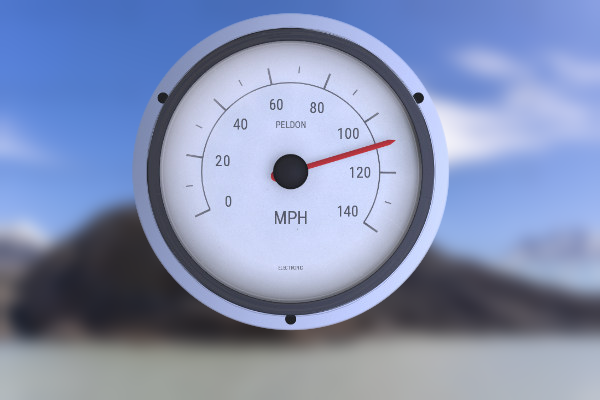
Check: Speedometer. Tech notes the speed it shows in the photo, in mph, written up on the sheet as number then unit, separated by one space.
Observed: 110 mph
